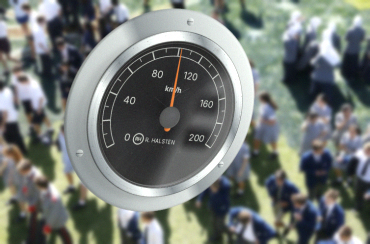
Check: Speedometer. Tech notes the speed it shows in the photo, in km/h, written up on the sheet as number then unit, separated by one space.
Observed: 100 km/h
